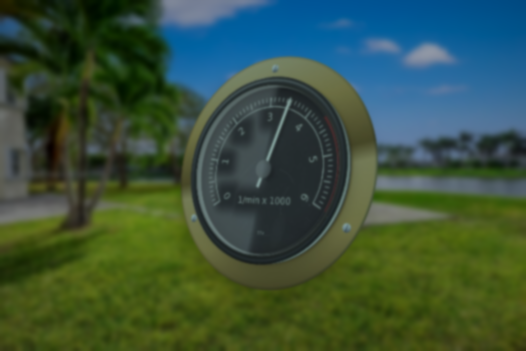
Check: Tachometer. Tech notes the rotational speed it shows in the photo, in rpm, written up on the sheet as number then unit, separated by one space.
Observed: 3500 rpm
